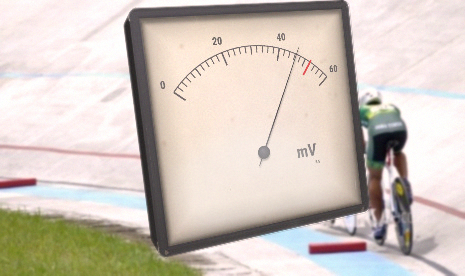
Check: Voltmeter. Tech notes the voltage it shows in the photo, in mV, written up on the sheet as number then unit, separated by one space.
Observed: 46 mV
